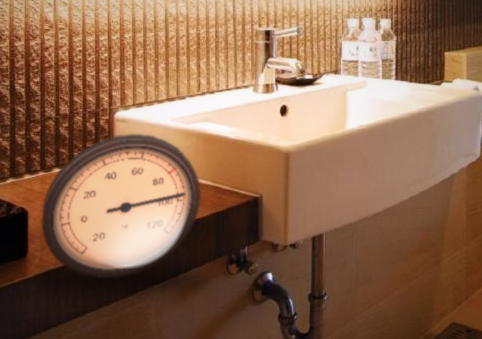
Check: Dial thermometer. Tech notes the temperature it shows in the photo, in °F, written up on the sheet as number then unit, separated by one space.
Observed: 96 °F
